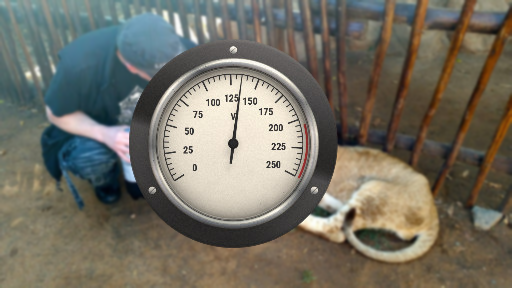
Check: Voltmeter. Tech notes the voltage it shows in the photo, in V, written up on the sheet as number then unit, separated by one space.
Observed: 135 V
